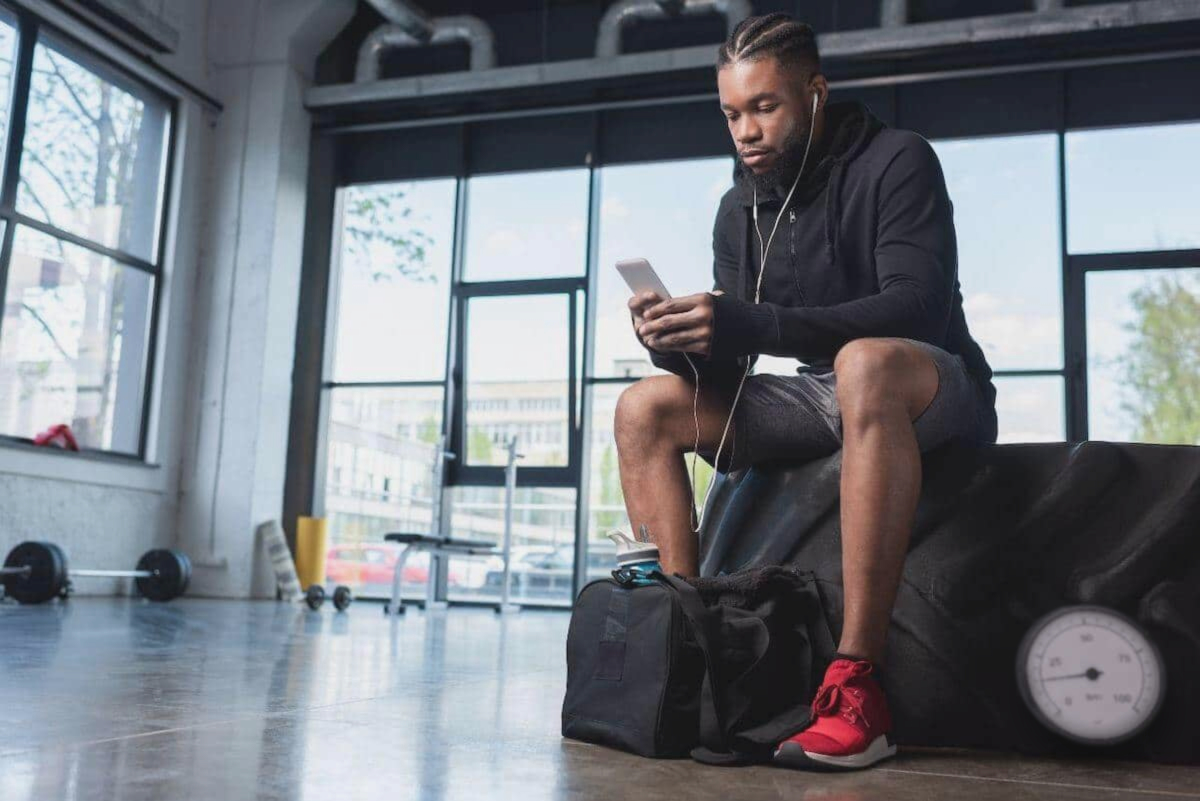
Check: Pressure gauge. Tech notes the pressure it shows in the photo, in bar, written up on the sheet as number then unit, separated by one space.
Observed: 15 bar
